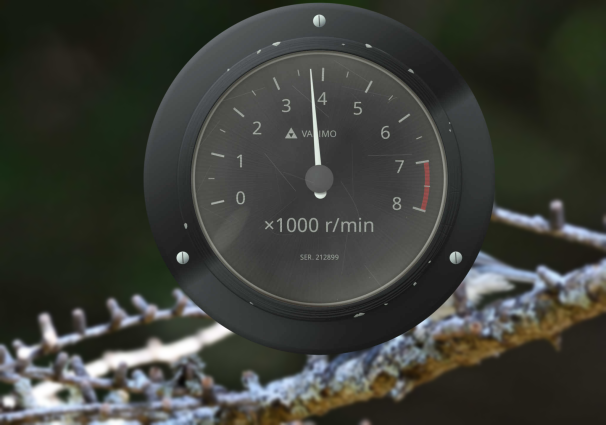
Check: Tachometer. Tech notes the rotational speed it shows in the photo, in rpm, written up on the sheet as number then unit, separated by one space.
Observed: 3750 rpm
